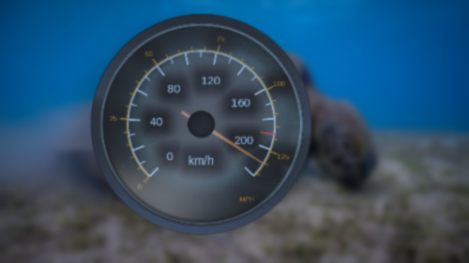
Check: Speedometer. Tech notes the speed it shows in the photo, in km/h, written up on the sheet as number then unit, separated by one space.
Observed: 210 km/h
